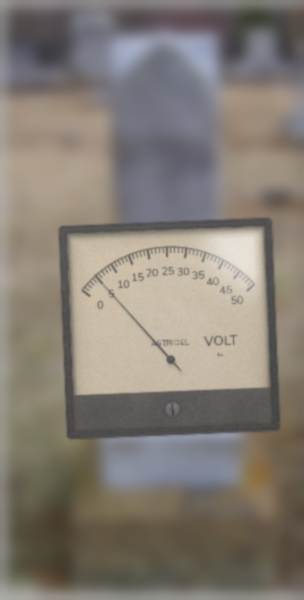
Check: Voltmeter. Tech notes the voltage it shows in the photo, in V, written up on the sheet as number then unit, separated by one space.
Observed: 5 V
